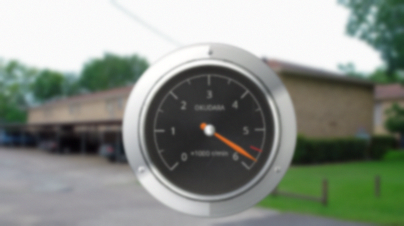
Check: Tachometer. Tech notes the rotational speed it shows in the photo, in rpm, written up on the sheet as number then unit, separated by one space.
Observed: 5750 rpm
